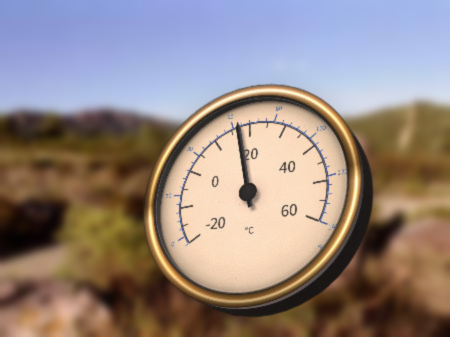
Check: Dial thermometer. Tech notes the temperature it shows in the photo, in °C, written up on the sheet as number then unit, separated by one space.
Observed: 17.5 °C
